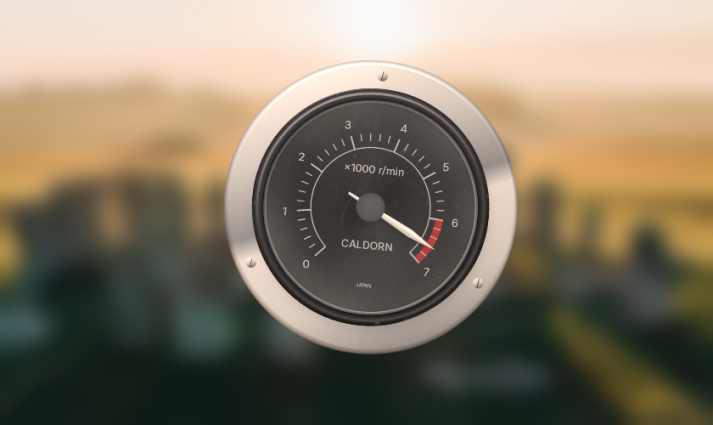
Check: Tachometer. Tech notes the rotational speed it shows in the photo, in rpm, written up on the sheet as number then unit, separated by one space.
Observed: 6600 rpm
